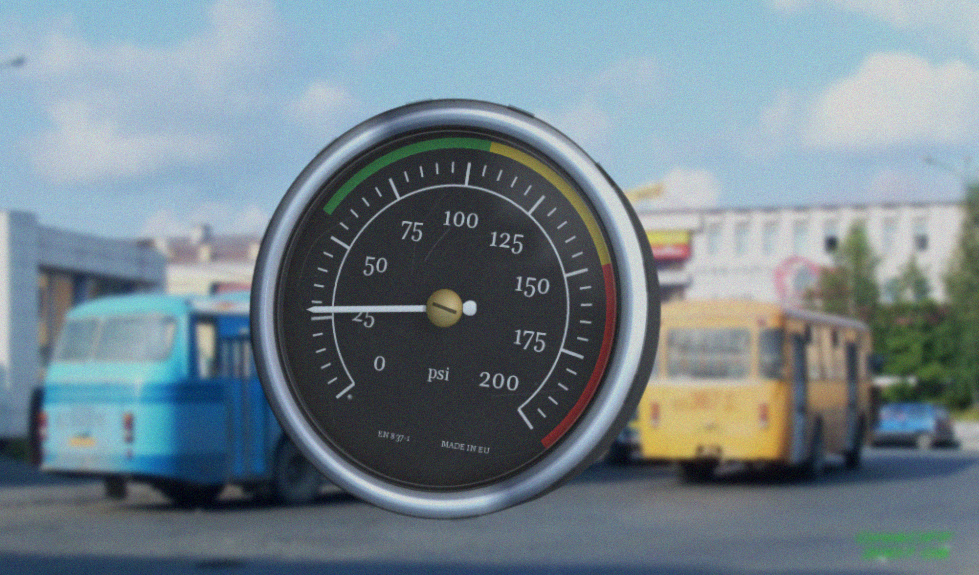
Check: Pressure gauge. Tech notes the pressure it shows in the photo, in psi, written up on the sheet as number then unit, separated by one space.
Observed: 27.5 psi
